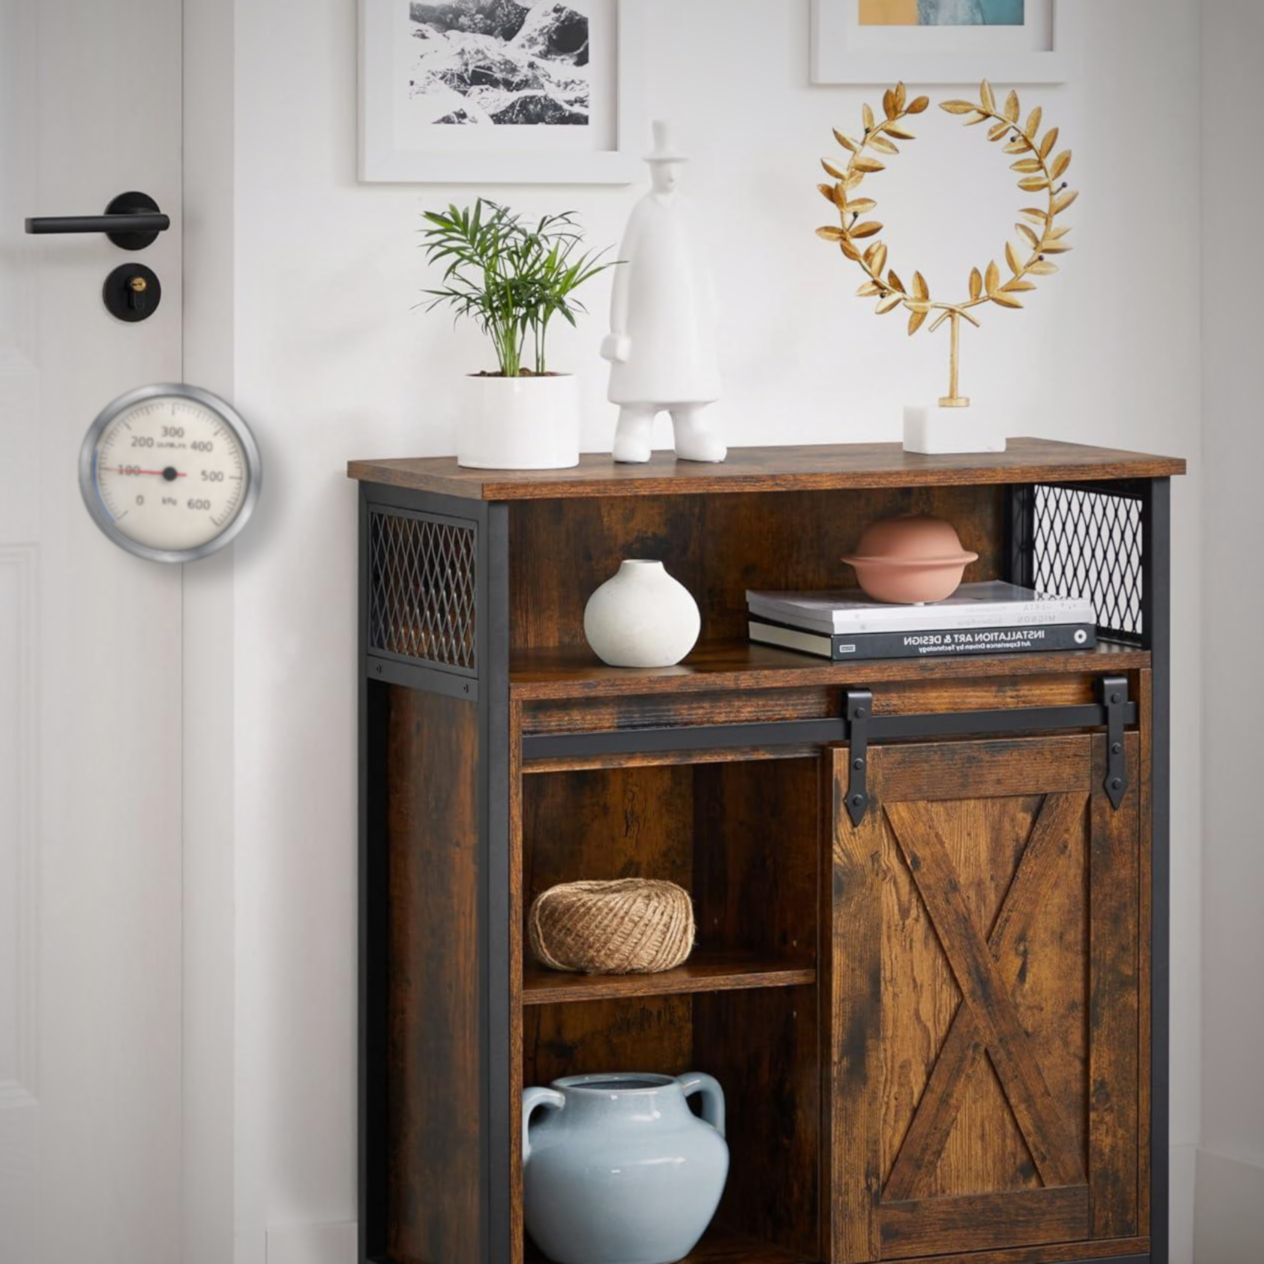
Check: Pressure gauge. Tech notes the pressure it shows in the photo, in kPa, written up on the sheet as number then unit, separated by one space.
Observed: 100 kPa
